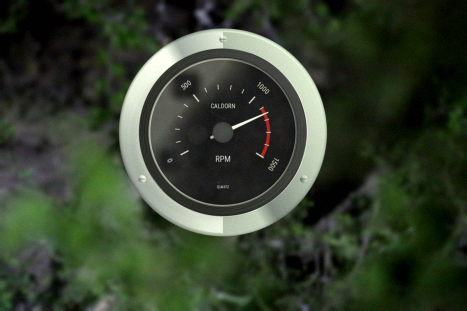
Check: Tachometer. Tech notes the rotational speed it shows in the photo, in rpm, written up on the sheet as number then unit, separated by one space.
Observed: 1150 rpm
